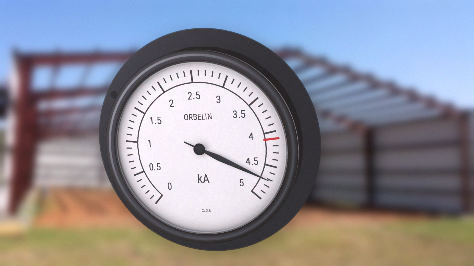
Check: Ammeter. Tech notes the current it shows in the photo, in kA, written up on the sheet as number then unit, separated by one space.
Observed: 4.7 kA
